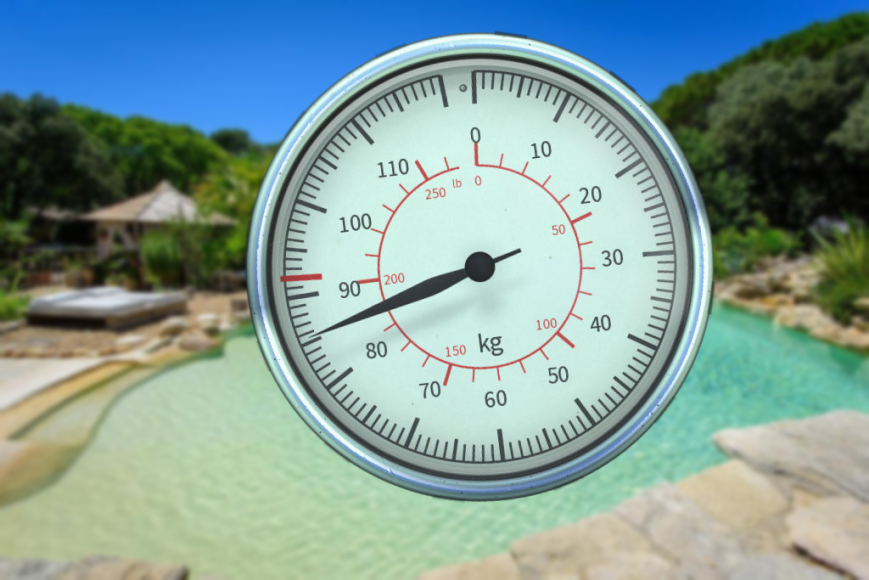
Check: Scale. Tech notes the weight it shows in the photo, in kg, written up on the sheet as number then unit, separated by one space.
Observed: 85.5 kg
